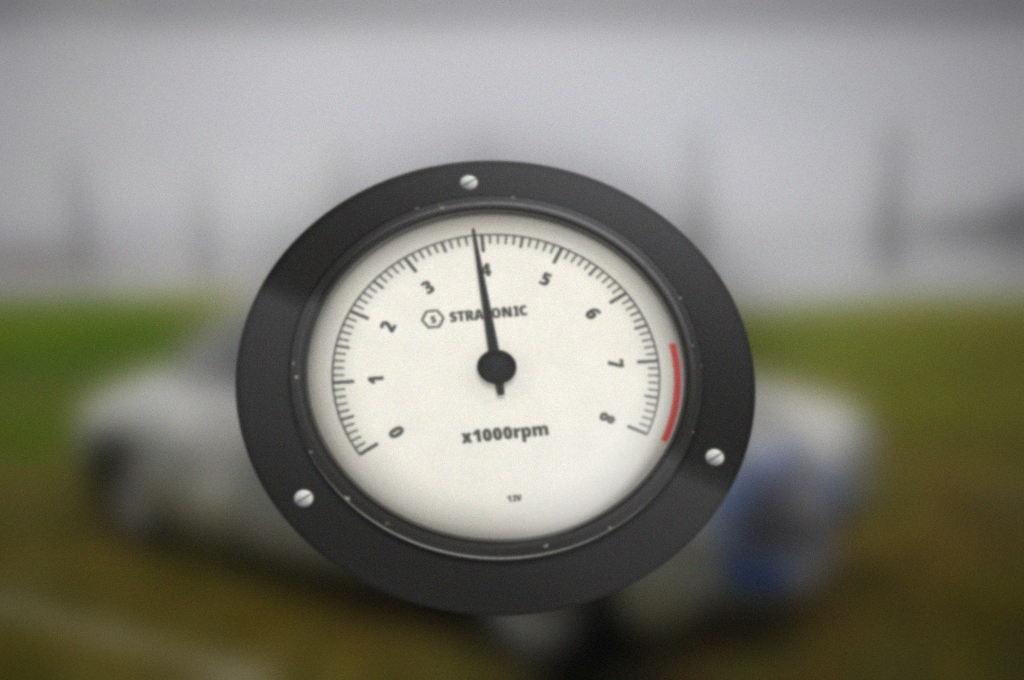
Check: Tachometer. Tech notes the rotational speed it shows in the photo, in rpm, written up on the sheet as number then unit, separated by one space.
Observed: 3900 rpm
